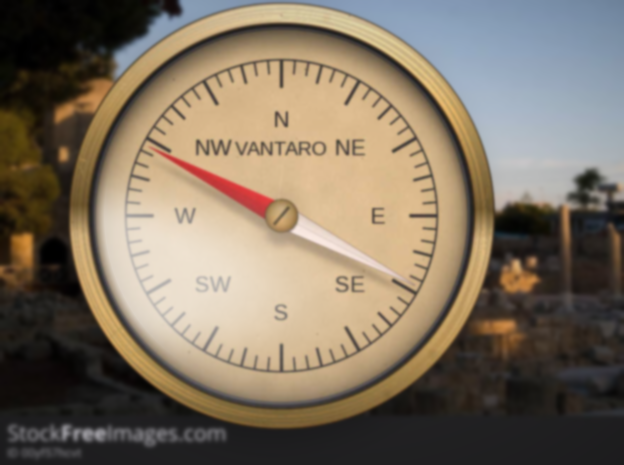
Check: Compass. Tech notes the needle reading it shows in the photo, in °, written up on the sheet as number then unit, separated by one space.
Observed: 297.5 °
